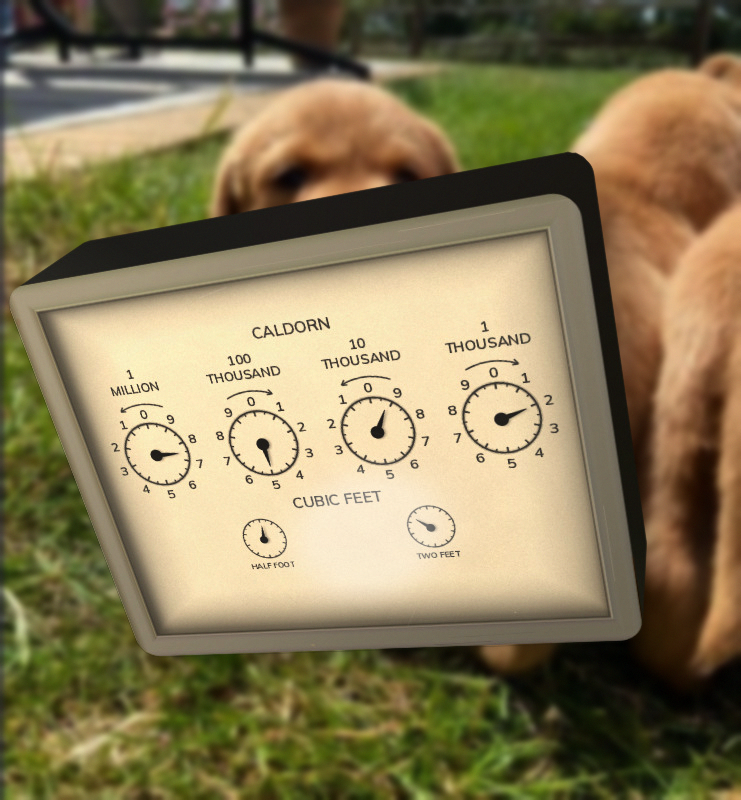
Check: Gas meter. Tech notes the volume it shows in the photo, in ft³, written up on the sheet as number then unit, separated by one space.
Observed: 749200 ft³
